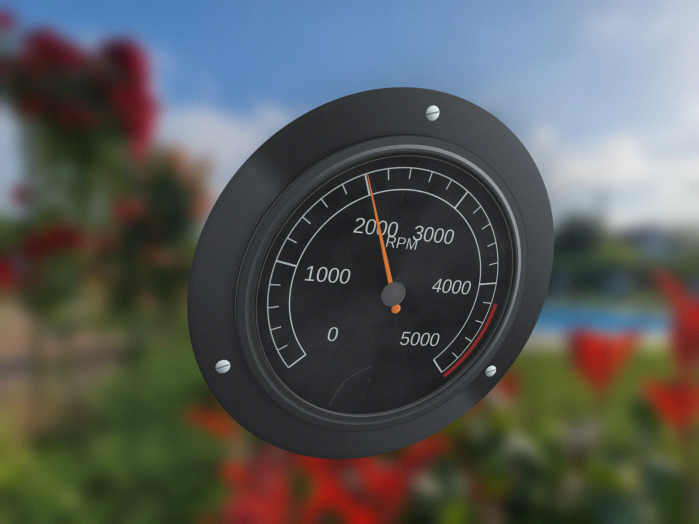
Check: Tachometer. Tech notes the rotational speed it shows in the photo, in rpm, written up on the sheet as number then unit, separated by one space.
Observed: 2000 rpm
